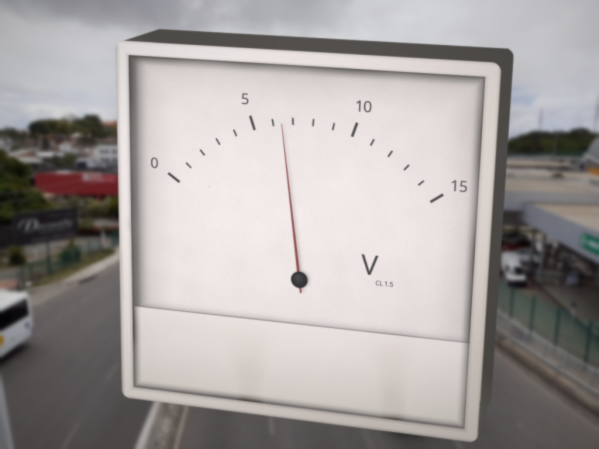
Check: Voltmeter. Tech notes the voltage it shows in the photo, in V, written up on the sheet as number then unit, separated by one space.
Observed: 6.5 V
